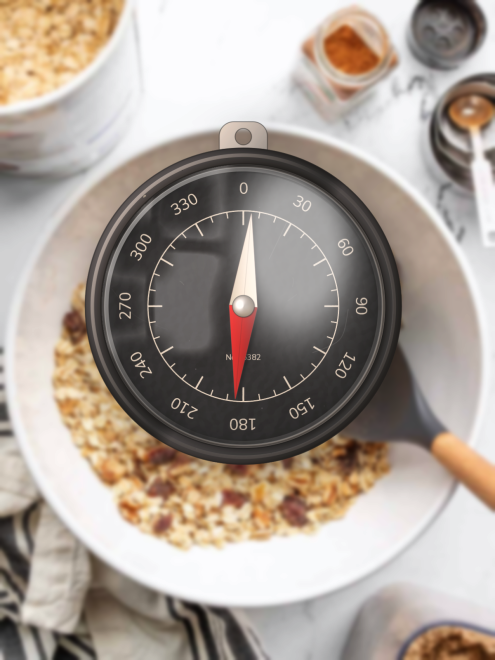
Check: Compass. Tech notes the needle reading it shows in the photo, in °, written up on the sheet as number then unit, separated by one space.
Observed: 185 °
